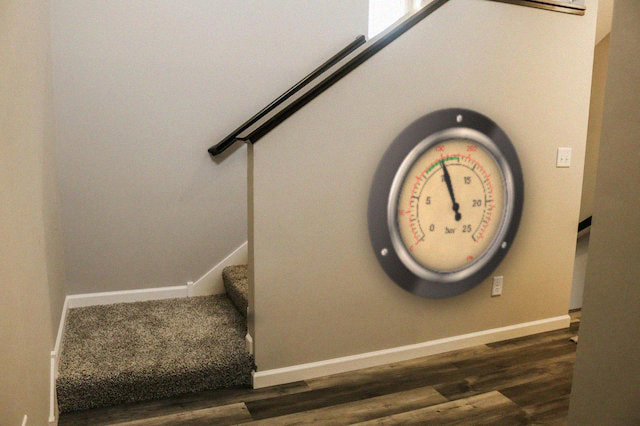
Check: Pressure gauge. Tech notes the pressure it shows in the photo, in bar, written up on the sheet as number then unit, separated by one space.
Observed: 10 bar
